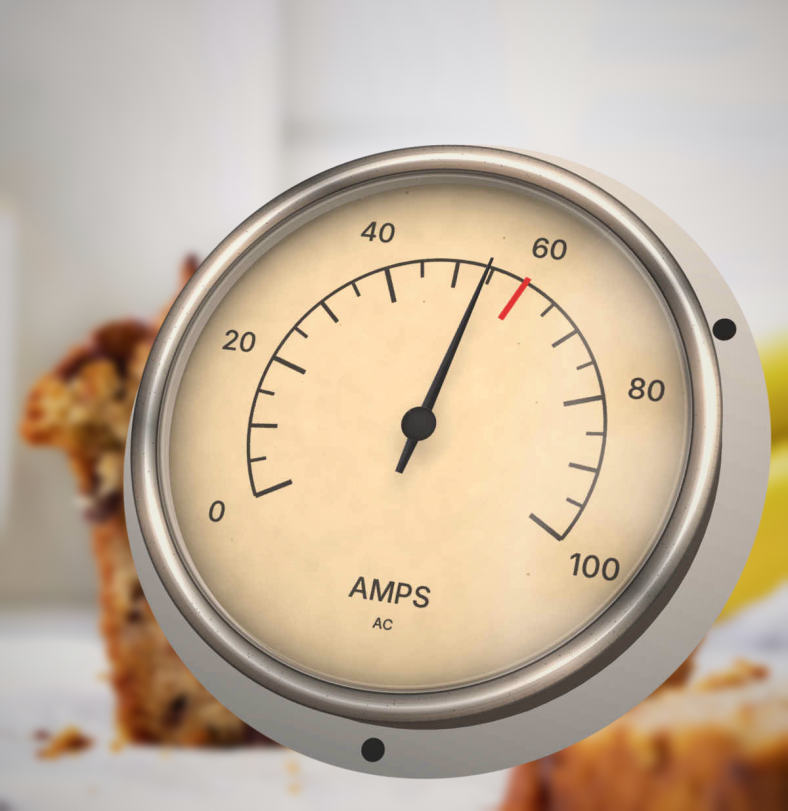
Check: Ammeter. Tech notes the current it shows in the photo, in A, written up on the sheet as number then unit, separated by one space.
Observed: 55 A
